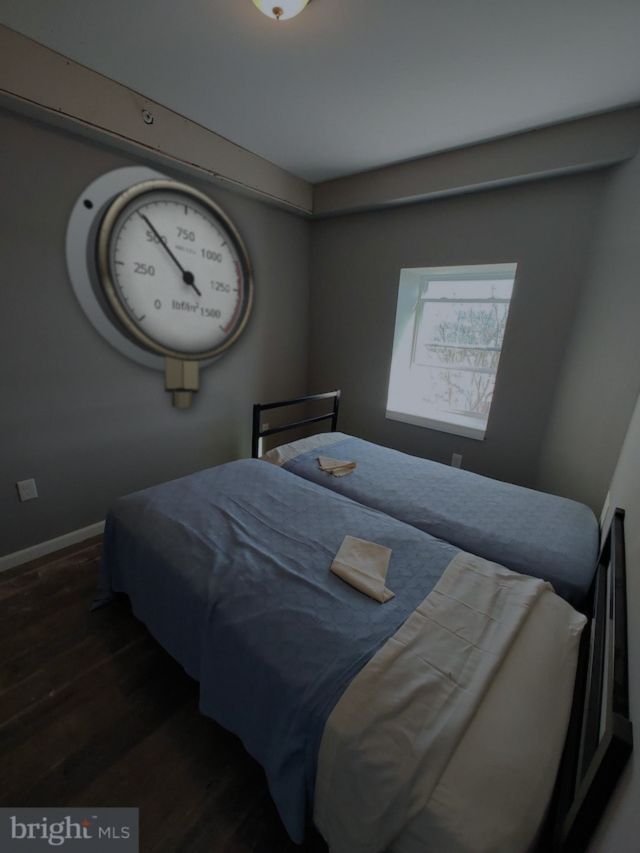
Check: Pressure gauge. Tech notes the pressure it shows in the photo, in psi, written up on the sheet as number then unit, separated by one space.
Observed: 500 psi
